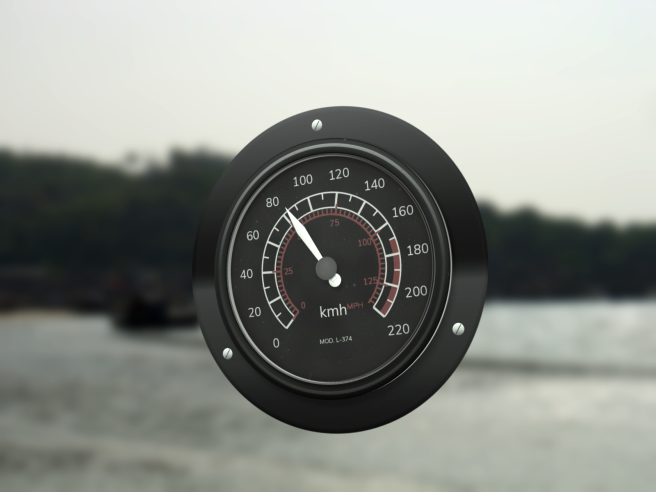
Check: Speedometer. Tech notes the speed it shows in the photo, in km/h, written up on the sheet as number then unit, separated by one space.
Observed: 85 km/h
